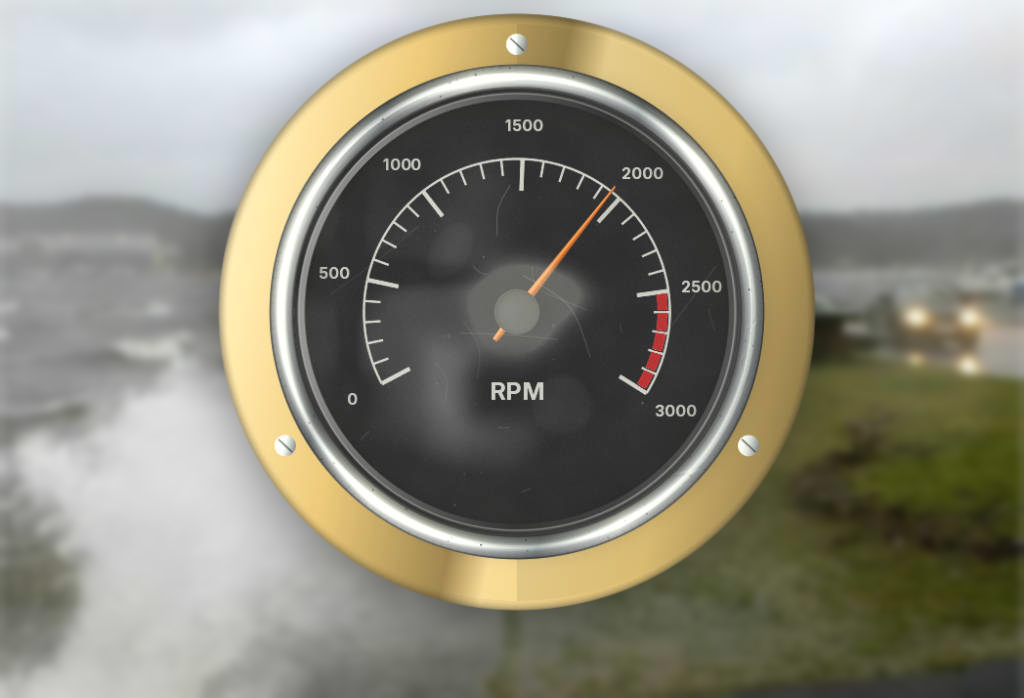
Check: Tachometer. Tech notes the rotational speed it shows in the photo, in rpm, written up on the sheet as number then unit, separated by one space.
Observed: 1950 rpm
